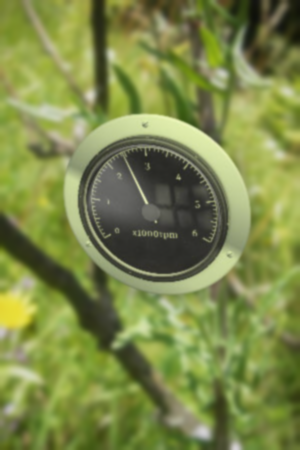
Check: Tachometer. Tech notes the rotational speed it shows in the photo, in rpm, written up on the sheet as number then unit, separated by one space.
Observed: 2500 rpm
